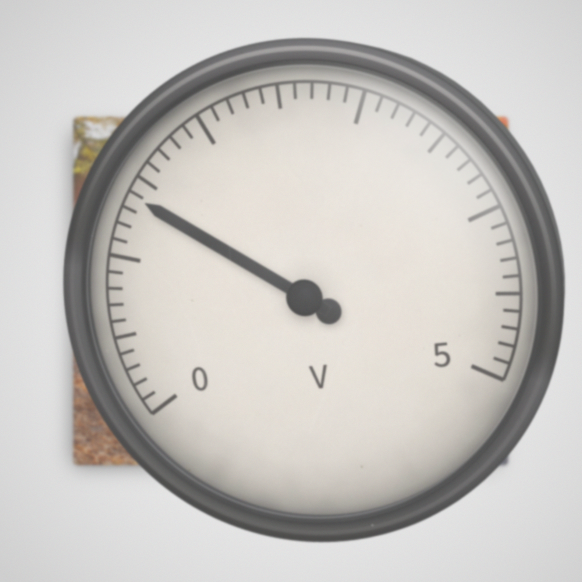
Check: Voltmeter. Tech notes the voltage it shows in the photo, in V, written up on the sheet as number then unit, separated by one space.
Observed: 1.4 V
